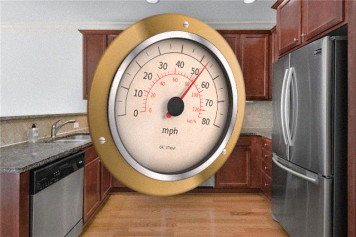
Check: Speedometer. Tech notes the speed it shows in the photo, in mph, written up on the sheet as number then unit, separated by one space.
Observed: 52.5 mph
